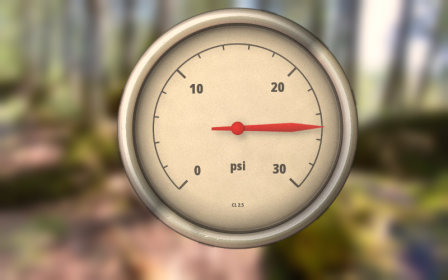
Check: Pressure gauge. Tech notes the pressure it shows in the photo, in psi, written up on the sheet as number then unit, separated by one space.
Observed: 25 psi
